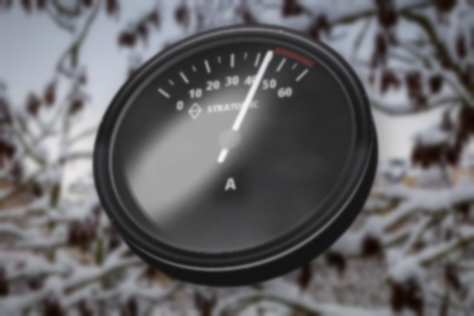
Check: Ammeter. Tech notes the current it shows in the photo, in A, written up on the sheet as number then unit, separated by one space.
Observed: 45 A
